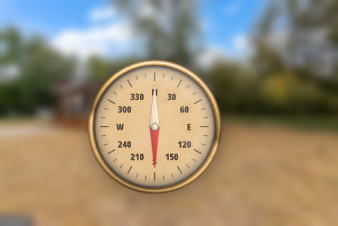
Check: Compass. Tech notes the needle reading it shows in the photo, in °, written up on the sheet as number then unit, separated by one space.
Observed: 180 °
